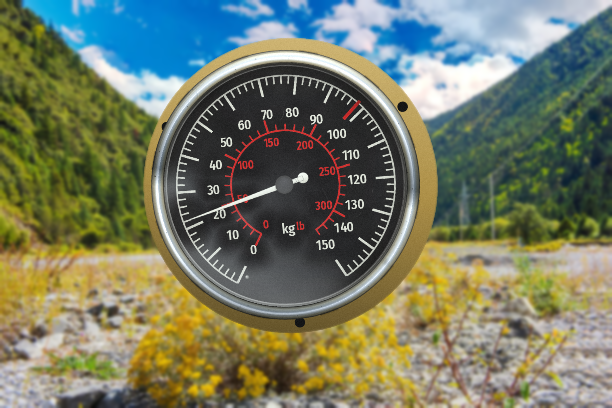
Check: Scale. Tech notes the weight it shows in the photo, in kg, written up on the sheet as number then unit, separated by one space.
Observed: 22 kg
